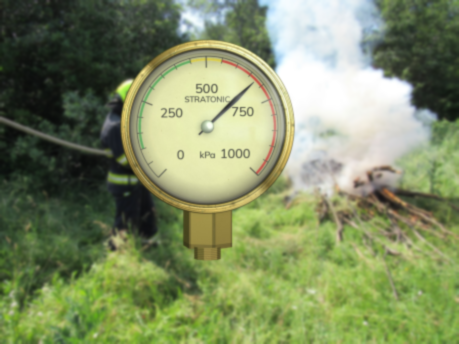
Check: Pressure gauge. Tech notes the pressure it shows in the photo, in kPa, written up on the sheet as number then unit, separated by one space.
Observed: 675 kPa
